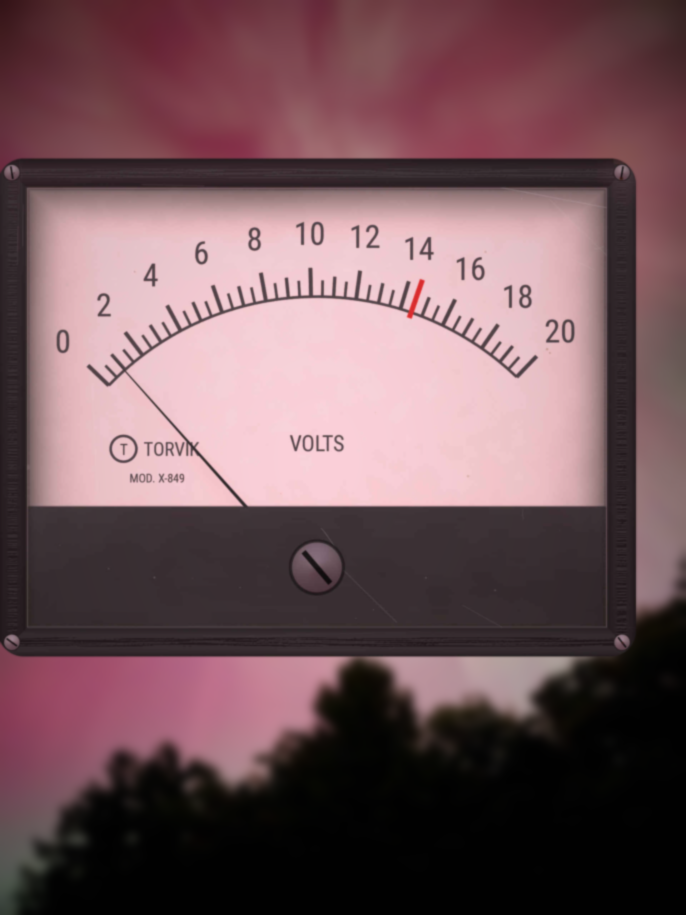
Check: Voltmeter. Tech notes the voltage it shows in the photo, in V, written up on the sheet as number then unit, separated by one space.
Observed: 1 V
